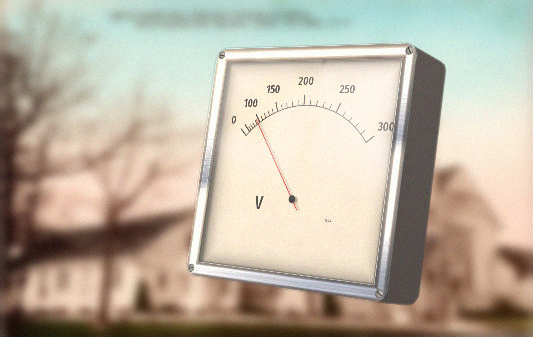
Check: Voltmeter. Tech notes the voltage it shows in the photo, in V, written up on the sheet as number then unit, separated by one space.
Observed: 100 V
